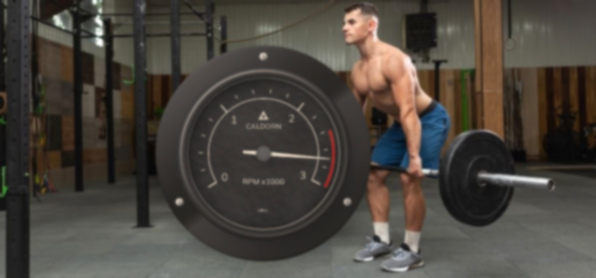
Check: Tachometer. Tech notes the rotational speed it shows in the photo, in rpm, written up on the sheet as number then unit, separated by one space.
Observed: 2700 rpm
